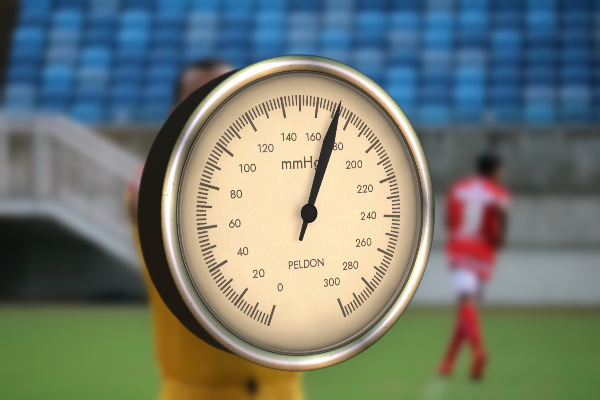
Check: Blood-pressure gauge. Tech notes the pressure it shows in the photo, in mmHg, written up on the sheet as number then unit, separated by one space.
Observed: 170 mmHg
